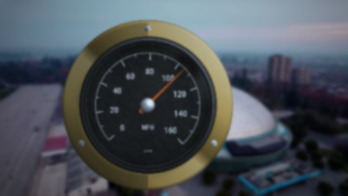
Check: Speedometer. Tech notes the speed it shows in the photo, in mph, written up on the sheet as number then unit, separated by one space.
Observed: 105 mph
